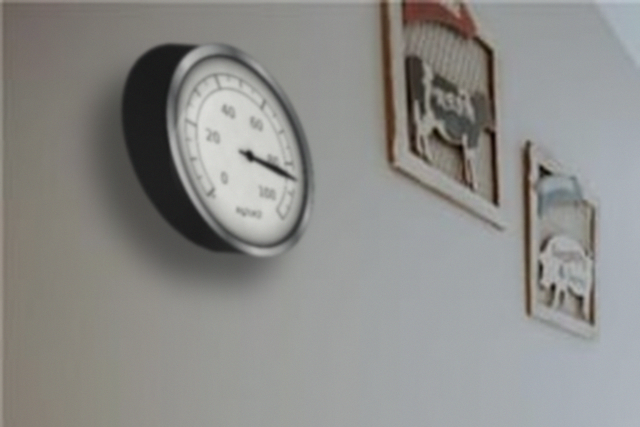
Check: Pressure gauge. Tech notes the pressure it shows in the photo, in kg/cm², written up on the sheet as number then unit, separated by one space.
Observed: 85 kg/cm²
